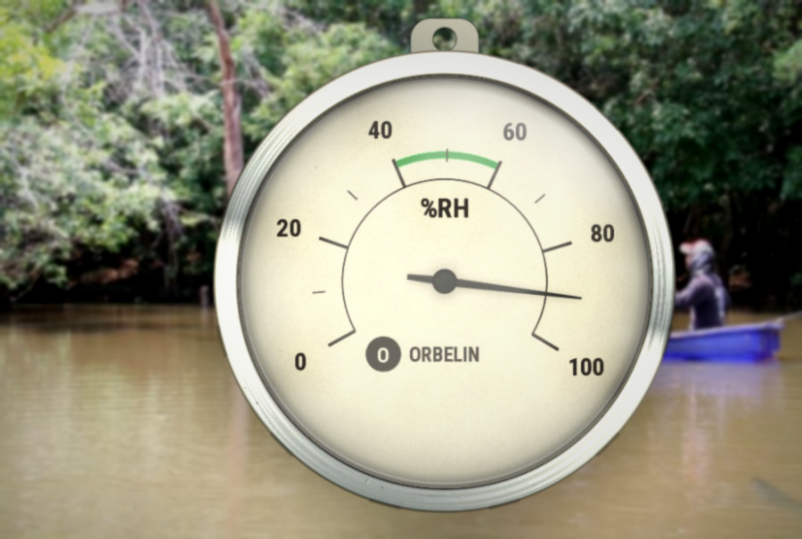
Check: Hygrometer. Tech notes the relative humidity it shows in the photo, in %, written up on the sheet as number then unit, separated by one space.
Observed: 90 %
